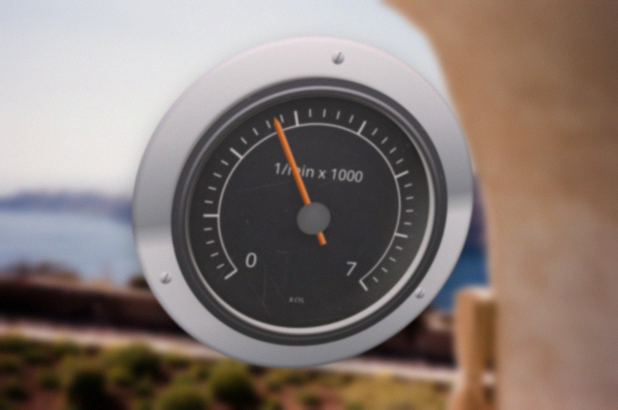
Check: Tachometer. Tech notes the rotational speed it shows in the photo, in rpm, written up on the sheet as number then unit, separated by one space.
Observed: 2700 rpm
